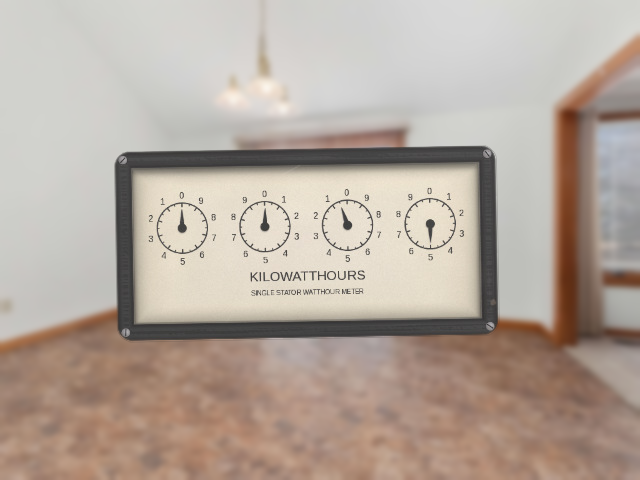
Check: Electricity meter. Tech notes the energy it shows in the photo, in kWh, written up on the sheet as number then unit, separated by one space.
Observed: 5 kWh
